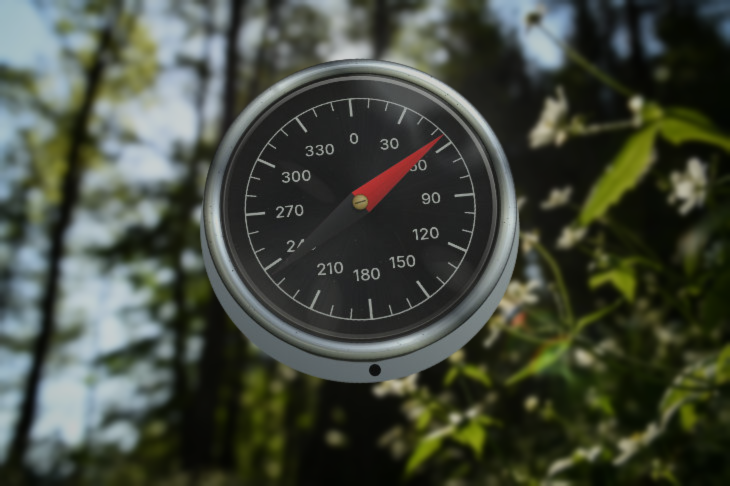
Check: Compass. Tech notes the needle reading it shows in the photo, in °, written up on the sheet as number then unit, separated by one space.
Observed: 55 °
